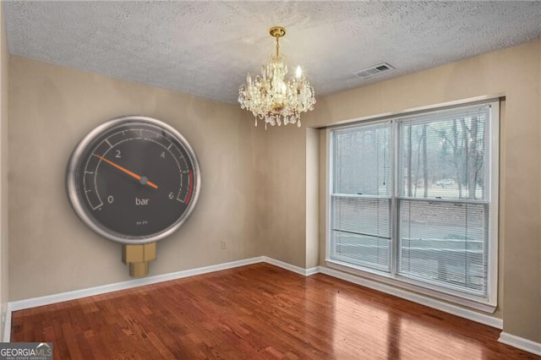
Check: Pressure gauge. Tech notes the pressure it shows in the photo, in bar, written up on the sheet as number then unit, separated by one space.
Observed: 1.5 bar
